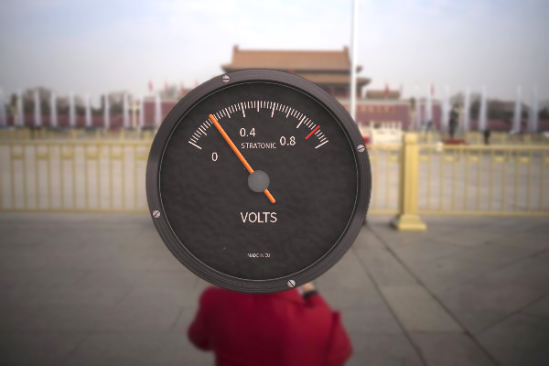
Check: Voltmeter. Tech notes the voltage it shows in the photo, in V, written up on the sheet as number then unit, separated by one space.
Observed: 0.2 V
